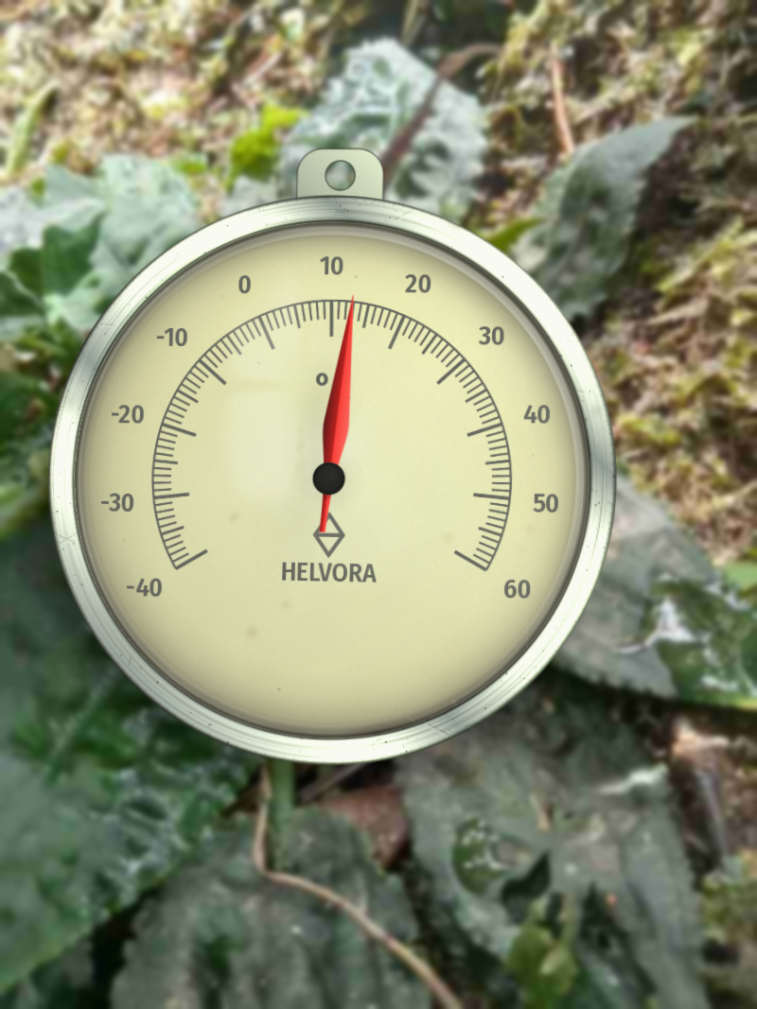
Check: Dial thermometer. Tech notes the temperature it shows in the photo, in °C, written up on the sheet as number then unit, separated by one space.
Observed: 13 °C
